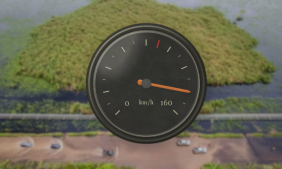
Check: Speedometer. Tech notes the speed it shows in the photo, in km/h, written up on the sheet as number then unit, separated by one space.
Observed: 140 km/h
